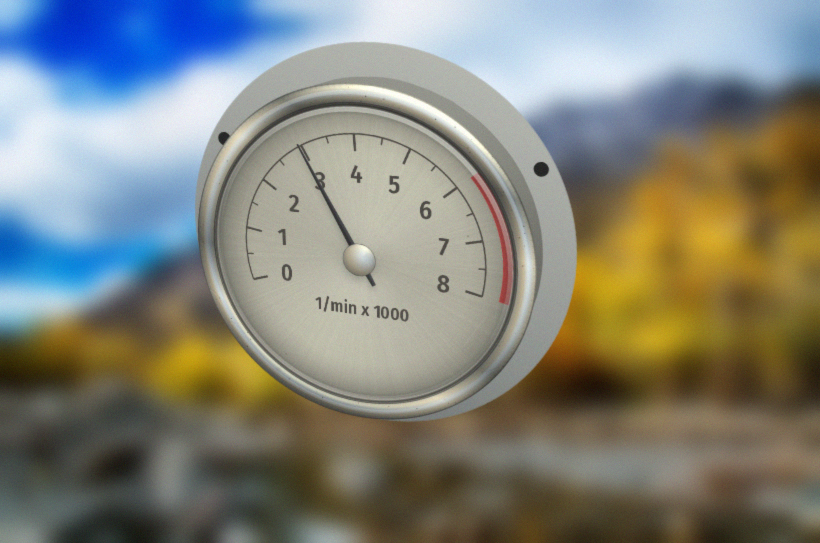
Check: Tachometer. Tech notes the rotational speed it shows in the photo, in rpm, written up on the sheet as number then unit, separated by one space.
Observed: 3000 rpm
